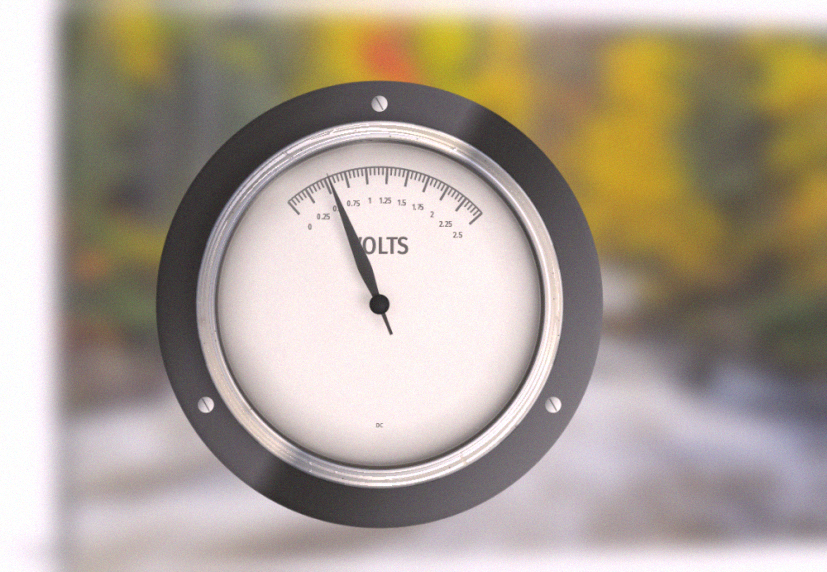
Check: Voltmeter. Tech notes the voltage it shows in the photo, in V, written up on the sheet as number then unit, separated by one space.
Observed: 0.55 V
